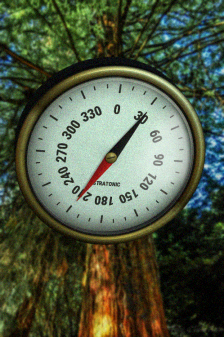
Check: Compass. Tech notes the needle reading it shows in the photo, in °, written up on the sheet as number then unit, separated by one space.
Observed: 210 °
